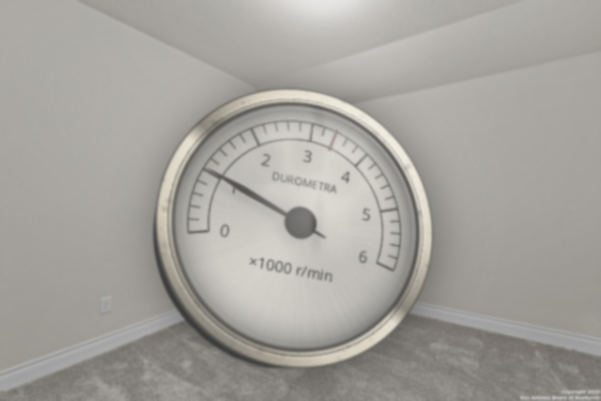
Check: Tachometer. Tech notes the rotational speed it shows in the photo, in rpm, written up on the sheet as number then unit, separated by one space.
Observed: 1000 rpm
